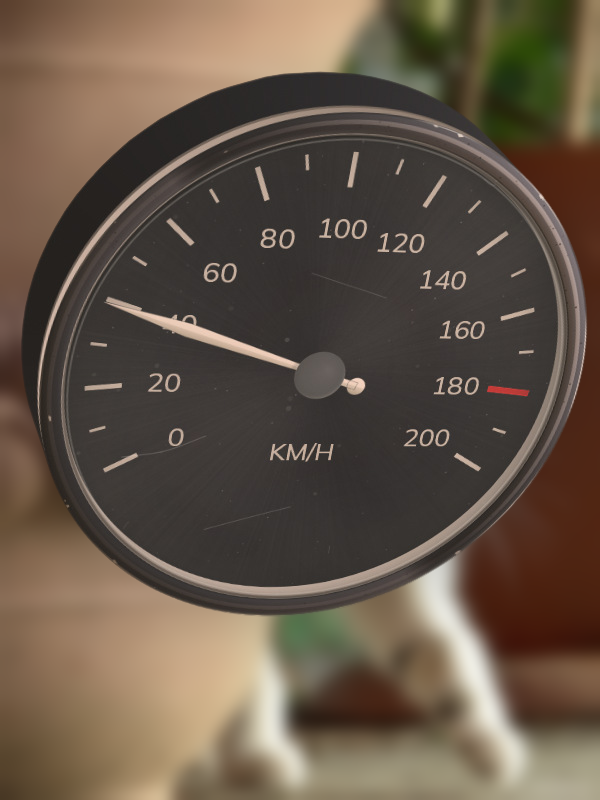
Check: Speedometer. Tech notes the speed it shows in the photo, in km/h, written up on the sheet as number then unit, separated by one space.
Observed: 40 km/h
